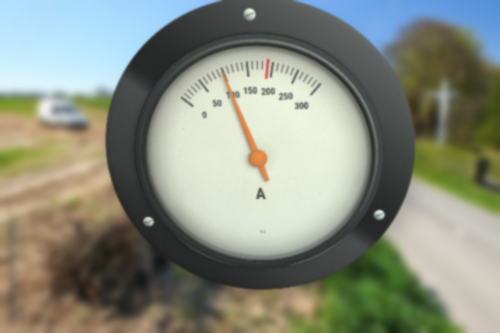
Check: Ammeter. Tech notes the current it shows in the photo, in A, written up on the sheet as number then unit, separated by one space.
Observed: 100 A
